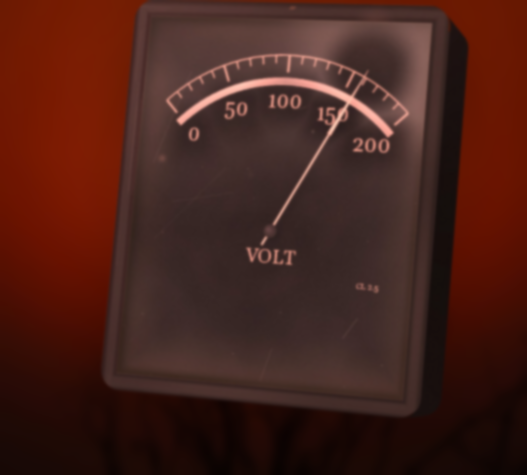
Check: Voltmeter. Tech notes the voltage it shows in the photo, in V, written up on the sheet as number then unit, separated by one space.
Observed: 160 V
